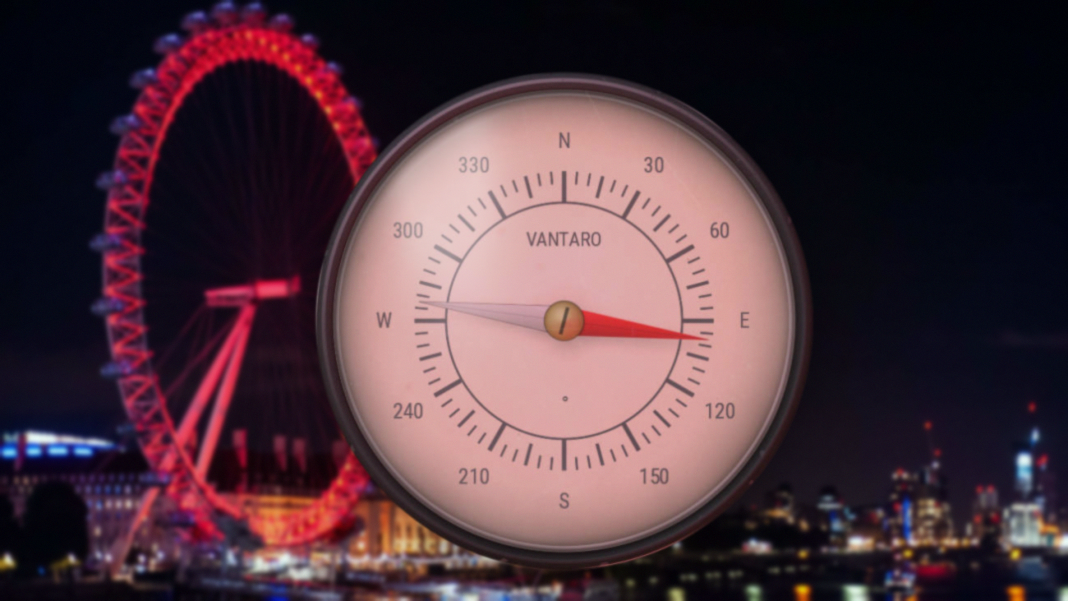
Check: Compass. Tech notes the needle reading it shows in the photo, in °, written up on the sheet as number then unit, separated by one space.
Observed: 97.5 °
